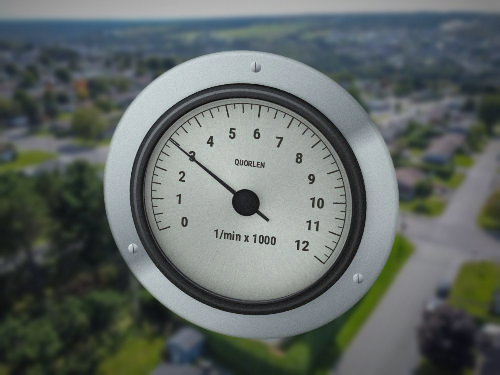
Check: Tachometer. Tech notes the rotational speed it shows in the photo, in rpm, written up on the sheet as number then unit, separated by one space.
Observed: 3000 rpm
